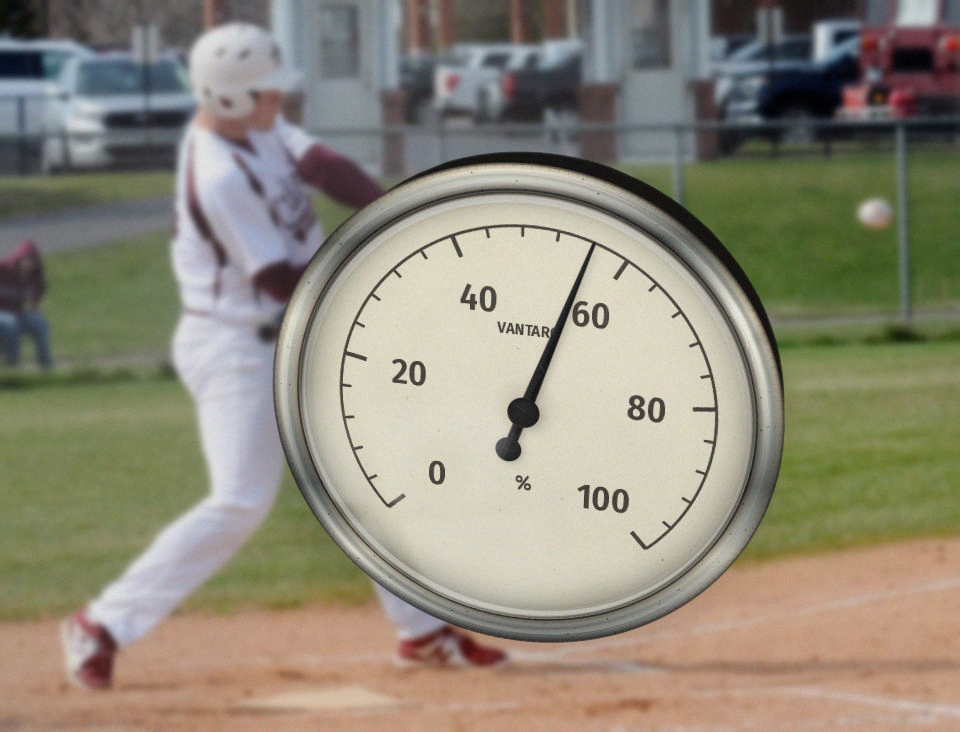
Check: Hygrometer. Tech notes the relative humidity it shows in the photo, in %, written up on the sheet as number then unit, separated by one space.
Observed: 56 %
